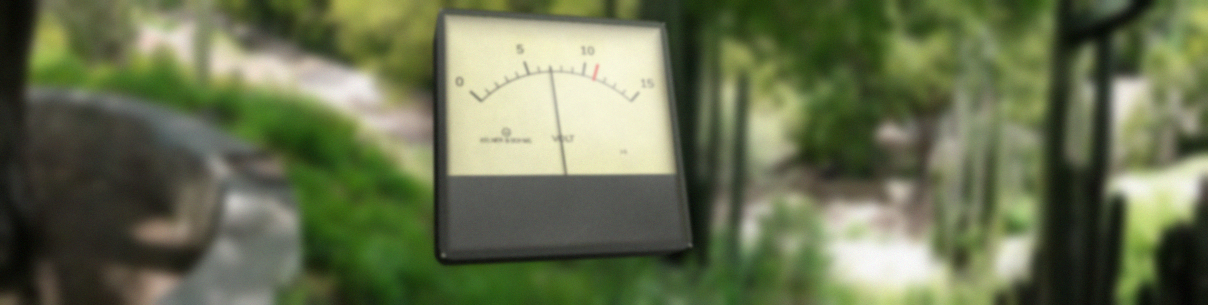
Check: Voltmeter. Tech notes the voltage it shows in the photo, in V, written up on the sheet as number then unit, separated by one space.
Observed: 7 V
